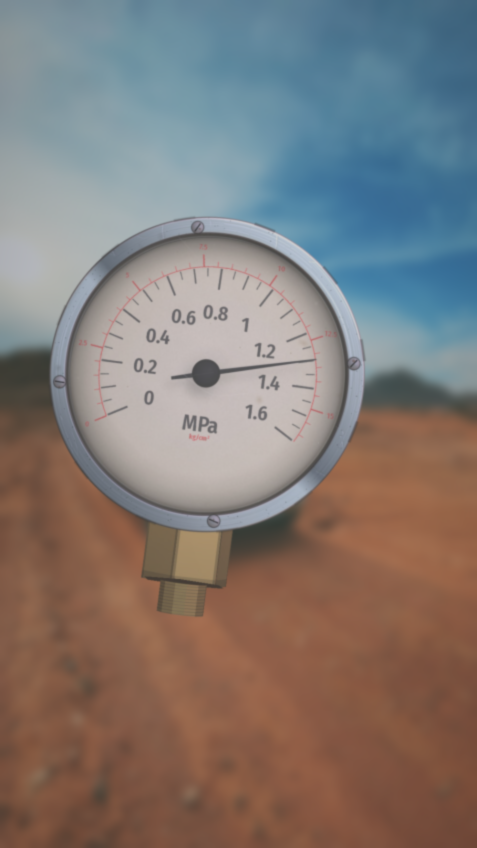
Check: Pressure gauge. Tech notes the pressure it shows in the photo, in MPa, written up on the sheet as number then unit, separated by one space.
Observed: 1.3 MPa
